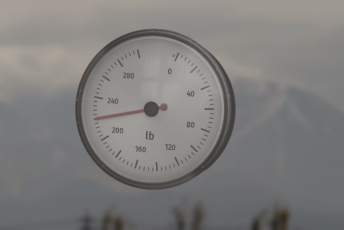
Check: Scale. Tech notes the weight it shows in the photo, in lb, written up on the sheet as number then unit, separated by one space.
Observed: 220 lb
